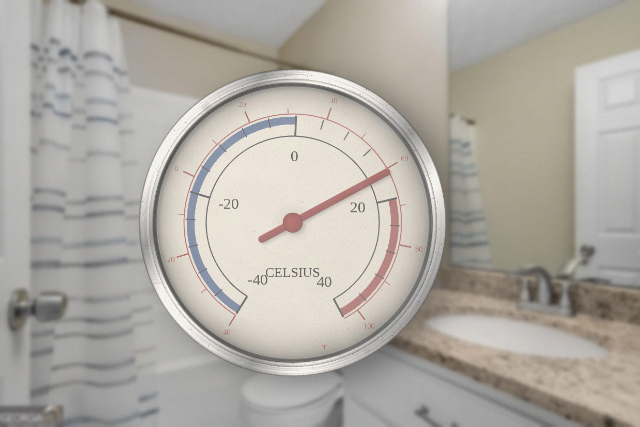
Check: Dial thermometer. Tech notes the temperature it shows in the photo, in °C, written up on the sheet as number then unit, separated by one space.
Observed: 16 °C
